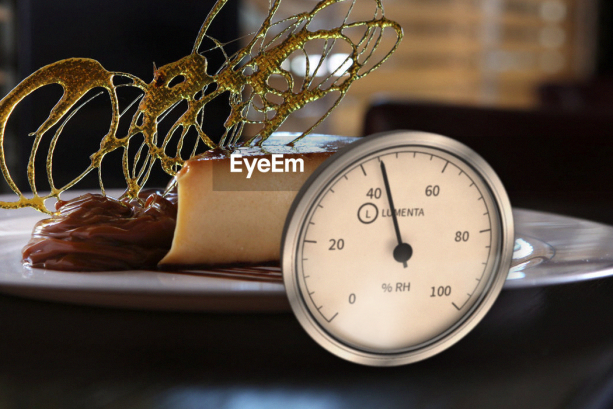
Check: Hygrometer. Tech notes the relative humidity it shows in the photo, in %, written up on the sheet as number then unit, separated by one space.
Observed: 44 %
